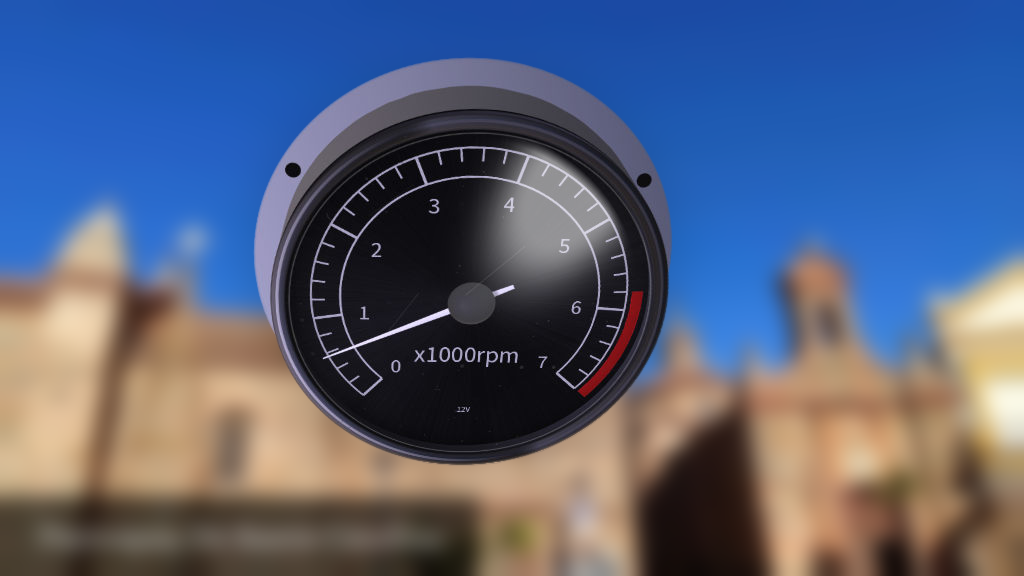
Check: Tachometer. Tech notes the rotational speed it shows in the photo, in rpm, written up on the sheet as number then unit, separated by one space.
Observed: 600 rpm
